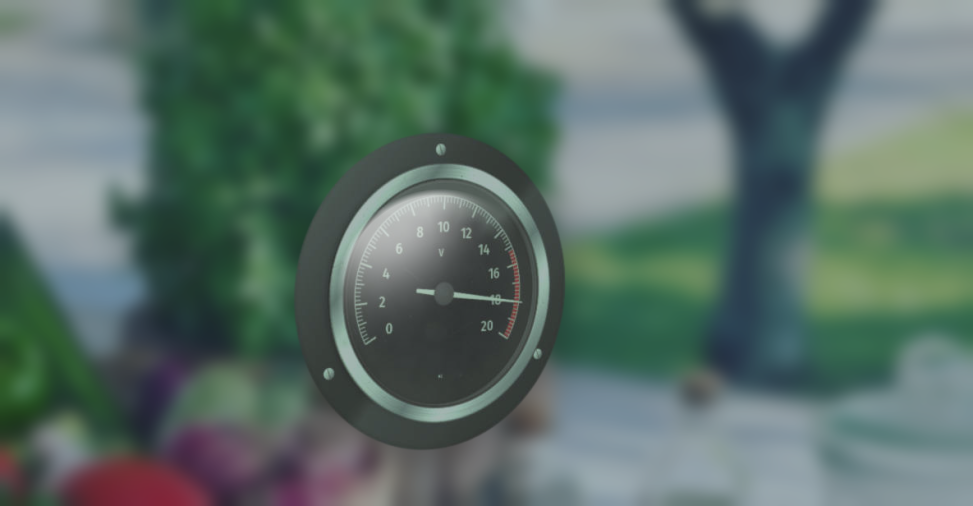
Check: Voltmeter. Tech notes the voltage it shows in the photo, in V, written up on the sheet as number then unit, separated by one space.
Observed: 18 V
